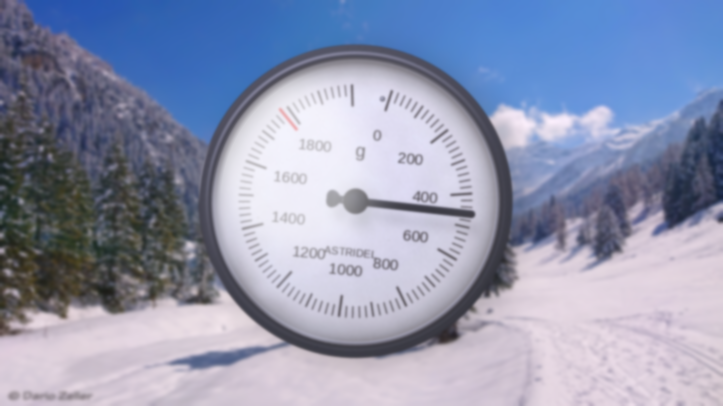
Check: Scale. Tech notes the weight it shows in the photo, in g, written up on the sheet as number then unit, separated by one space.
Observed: 460 g
